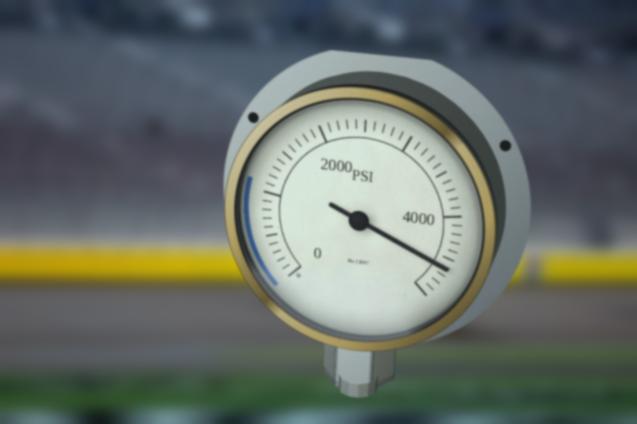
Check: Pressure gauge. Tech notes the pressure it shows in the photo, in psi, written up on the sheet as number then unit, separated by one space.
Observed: 4600 psi
